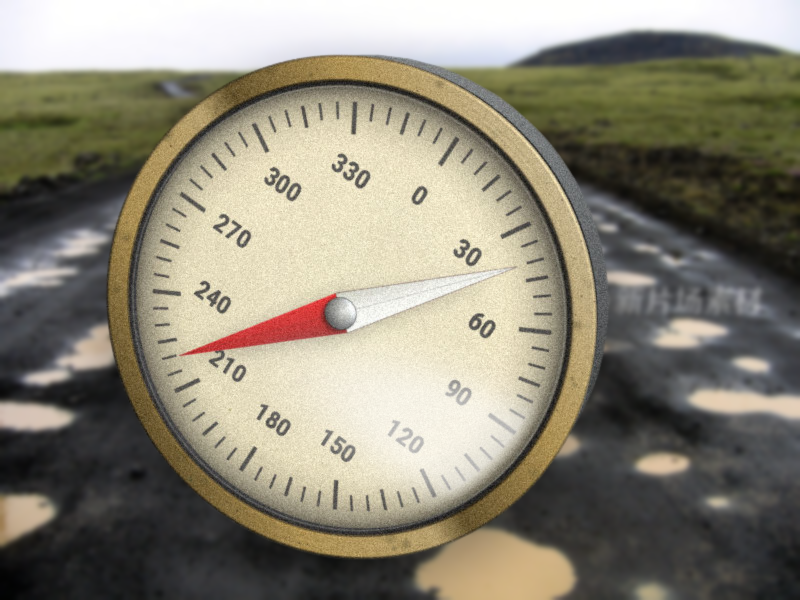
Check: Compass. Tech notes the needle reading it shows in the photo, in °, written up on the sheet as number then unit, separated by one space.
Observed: 220 °
